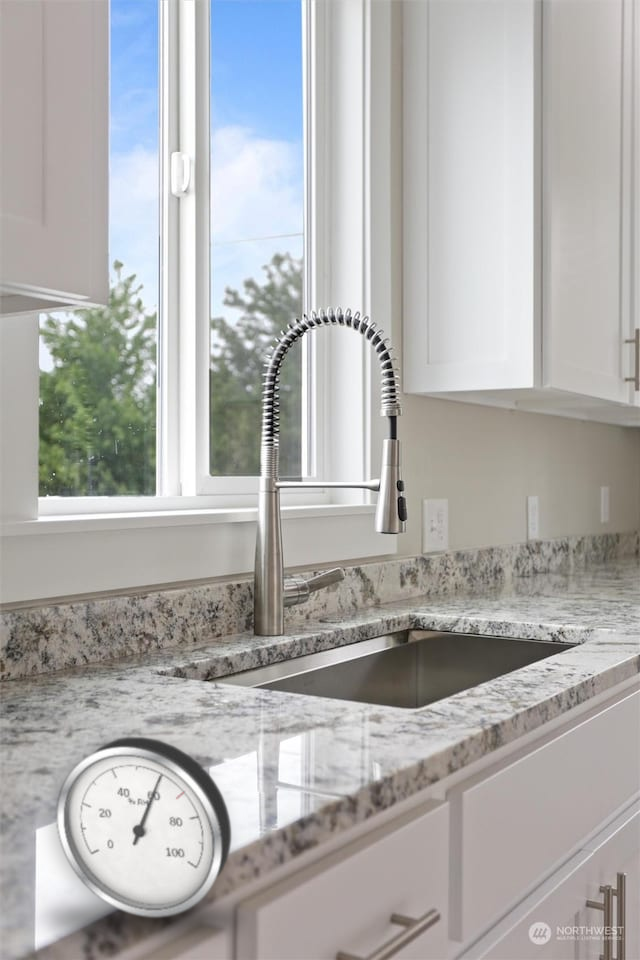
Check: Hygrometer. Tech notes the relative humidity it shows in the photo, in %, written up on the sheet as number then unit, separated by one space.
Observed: 60 %
